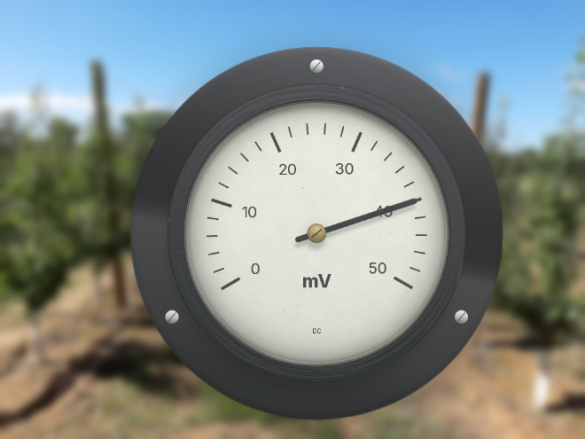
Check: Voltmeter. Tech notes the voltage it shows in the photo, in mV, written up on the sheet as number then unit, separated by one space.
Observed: 40 mV
